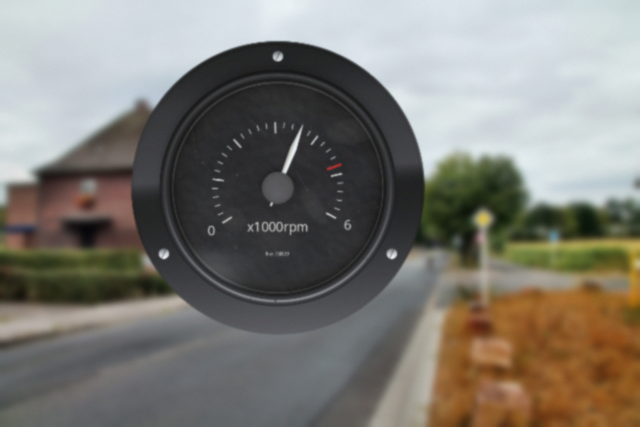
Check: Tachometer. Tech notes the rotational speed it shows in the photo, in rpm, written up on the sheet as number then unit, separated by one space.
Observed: 3600 rpm
